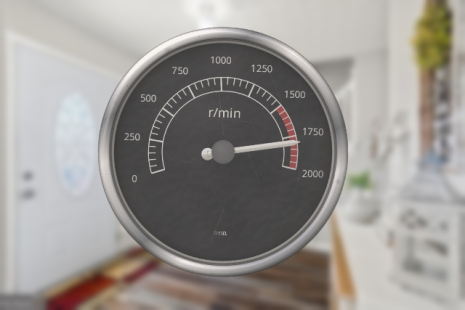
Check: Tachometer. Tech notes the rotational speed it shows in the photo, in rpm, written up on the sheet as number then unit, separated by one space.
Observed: 1800 rpm
